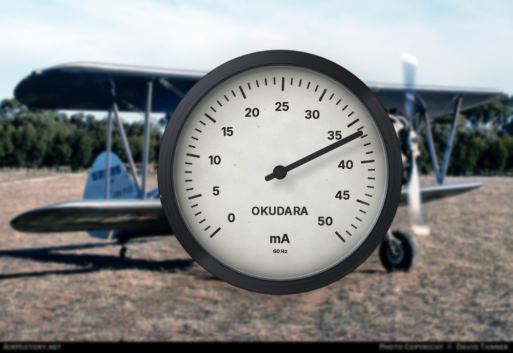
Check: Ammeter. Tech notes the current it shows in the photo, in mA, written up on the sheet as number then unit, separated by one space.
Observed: 36.5 mA
